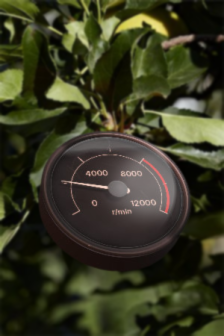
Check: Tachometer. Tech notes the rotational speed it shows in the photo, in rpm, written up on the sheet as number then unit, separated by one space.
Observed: 2000 rpm
